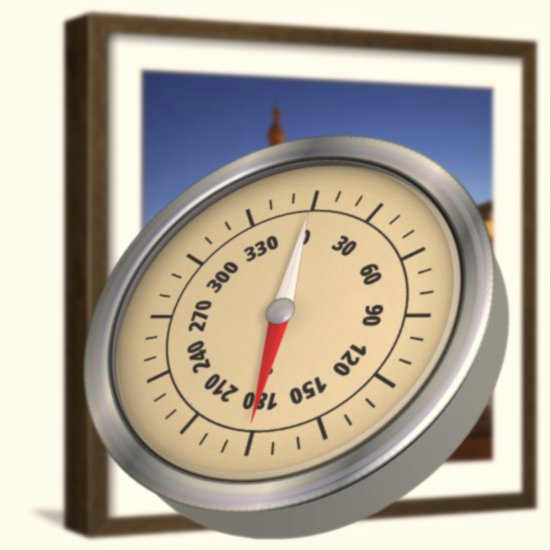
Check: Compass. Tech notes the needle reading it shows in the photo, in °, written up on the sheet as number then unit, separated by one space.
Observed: 180 °
